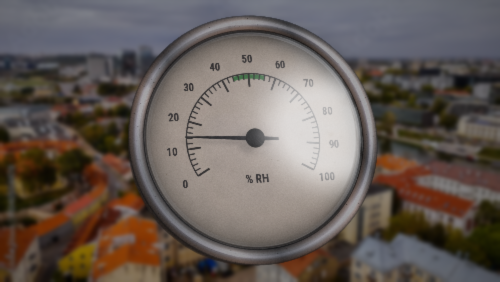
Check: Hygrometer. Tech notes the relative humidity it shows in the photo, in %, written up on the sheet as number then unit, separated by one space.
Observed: 14 %
